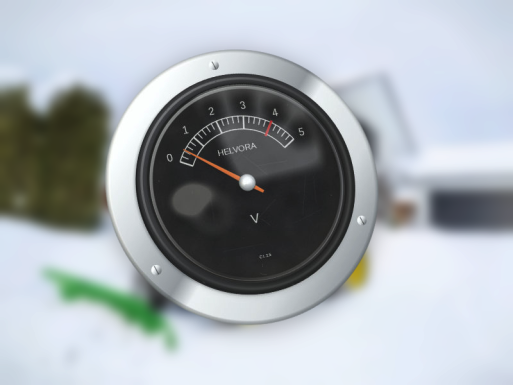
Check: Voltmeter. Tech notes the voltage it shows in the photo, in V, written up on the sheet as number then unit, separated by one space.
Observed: 0.4 V
